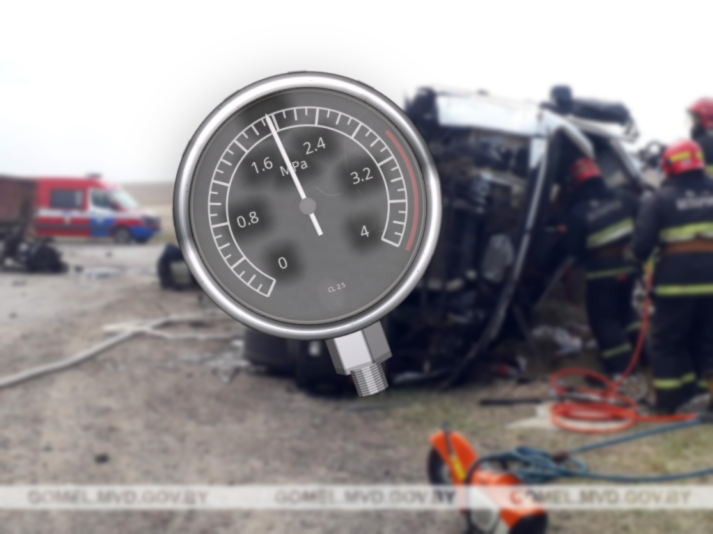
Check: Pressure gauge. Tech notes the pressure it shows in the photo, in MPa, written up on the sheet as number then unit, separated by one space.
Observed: 1.95 MPa
